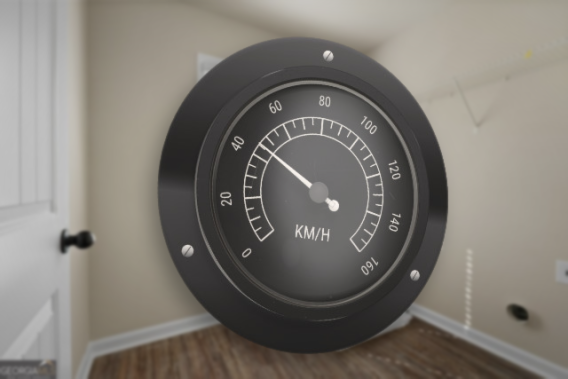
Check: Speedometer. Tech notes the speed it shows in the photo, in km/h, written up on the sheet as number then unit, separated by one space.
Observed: 45 km/h
